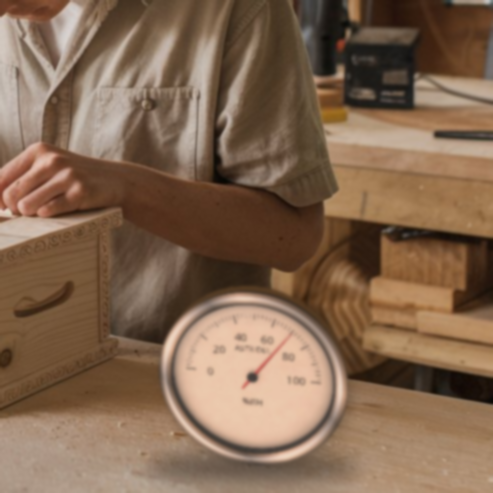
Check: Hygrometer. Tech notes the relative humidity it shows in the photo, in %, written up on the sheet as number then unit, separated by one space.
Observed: 70 %
